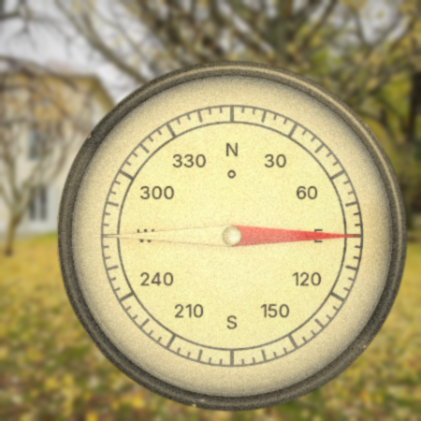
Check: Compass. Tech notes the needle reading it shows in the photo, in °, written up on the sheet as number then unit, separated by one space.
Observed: 90 °
